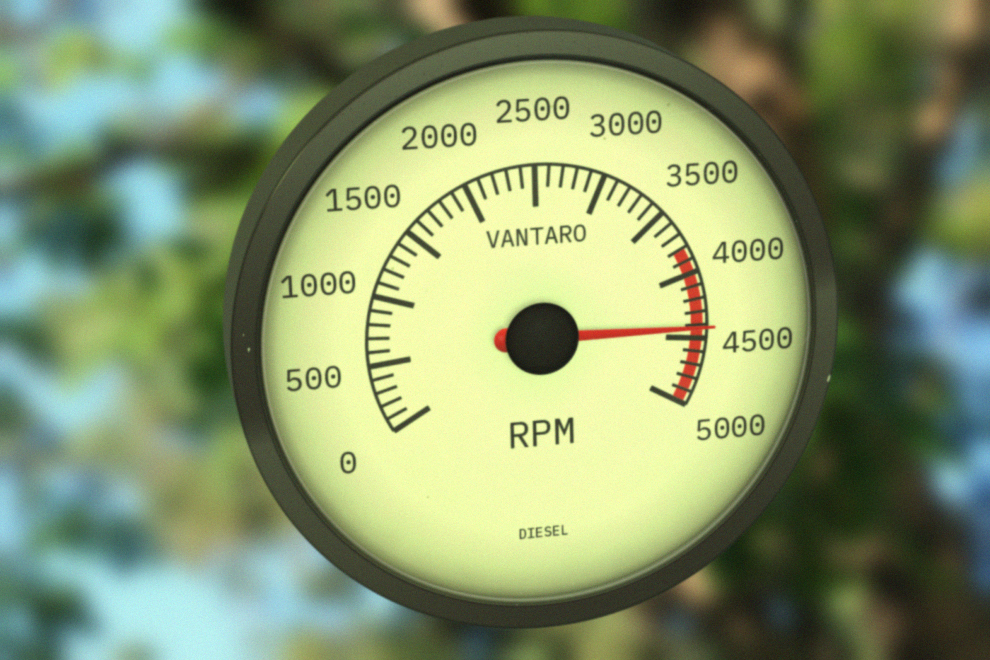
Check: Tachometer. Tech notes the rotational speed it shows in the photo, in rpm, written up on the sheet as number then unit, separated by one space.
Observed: 4400 rpm
